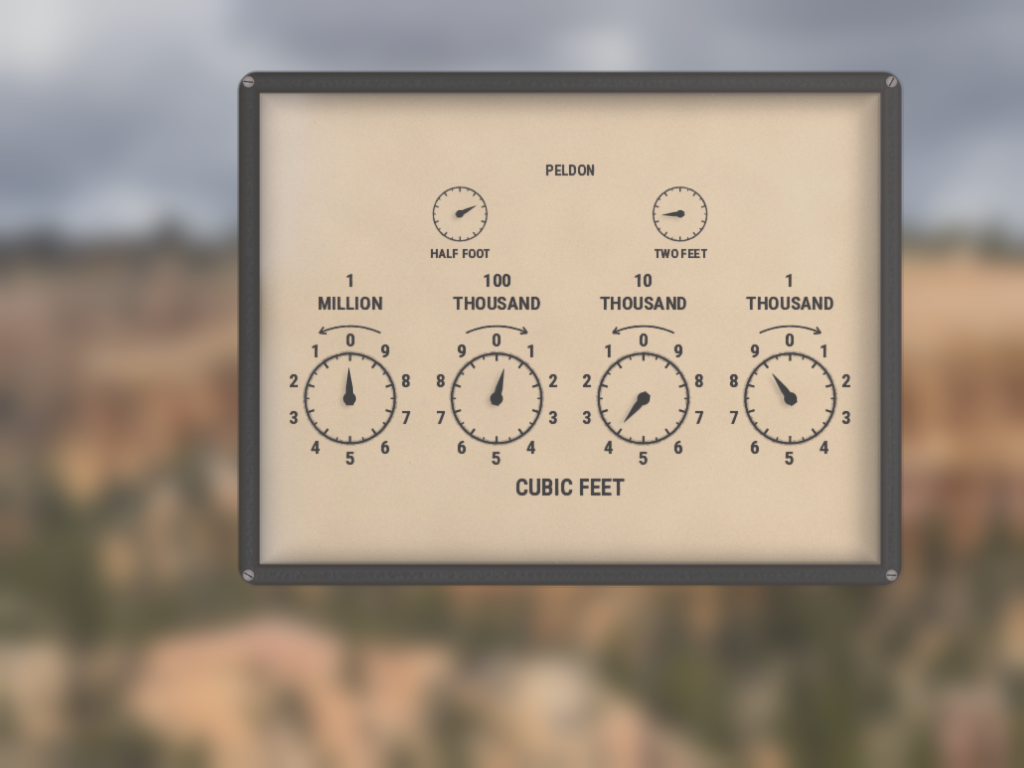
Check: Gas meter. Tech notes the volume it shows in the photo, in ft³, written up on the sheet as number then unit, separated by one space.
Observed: 3900 ft³
